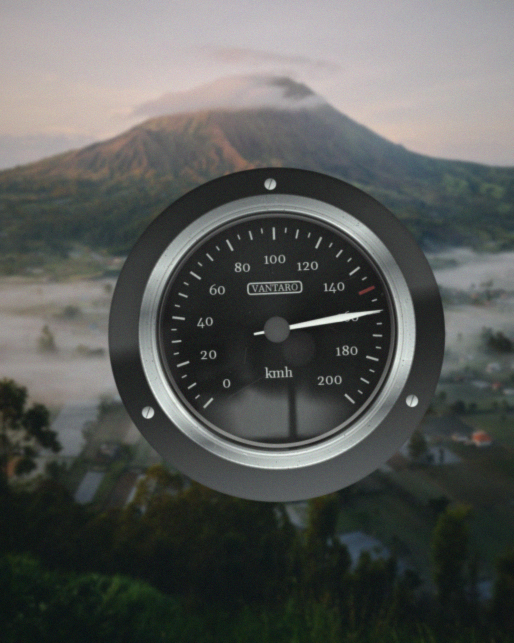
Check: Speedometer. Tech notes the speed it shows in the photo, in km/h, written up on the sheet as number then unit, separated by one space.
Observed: 160 km/h
